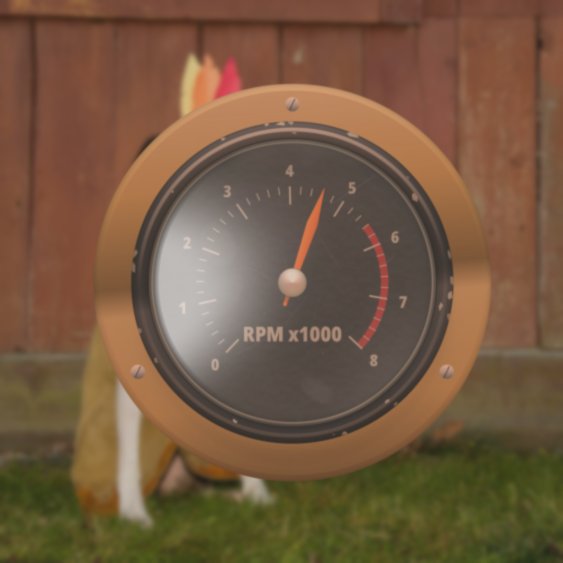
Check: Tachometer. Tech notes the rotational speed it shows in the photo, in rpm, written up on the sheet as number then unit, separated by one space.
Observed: 4600 rpm
